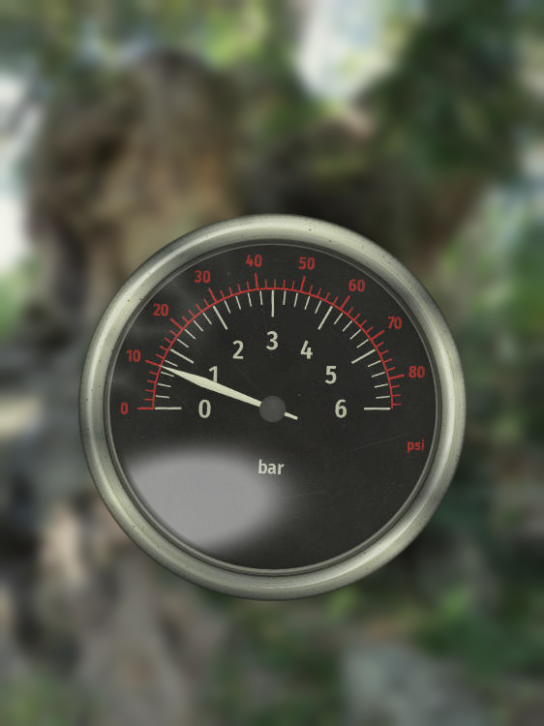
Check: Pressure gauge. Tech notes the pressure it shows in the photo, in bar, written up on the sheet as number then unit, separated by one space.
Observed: 0.7 bar
